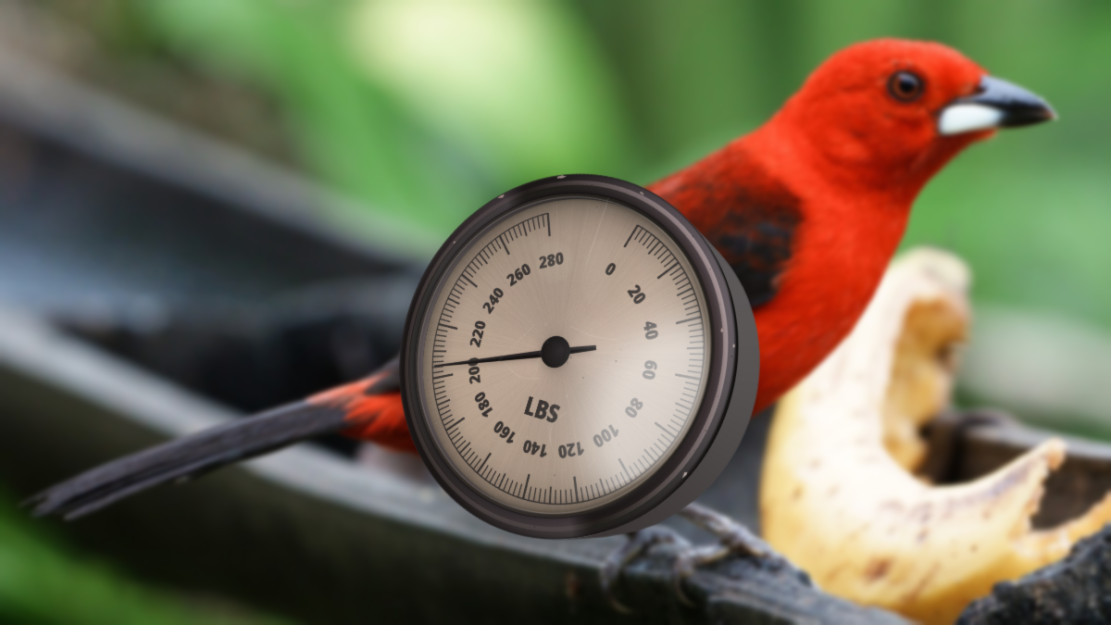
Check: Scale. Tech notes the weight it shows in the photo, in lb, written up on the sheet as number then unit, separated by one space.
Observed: 204 lb
